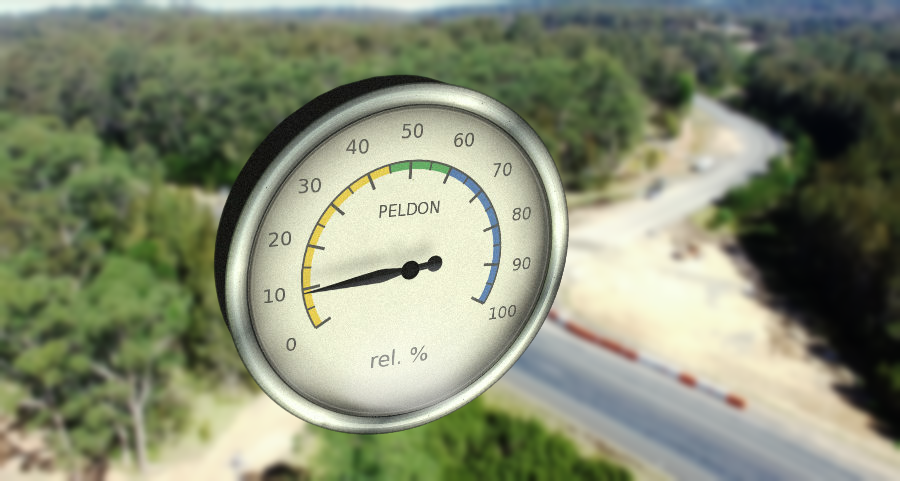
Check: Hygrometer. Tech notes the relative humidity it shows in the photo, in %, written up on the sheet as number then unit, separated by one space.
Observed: 10 %
